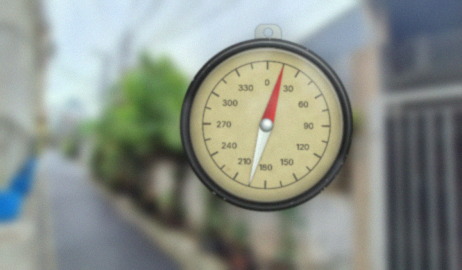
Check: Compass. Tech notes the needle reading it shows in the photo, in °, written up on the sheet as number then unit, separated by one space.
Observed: 15 °
